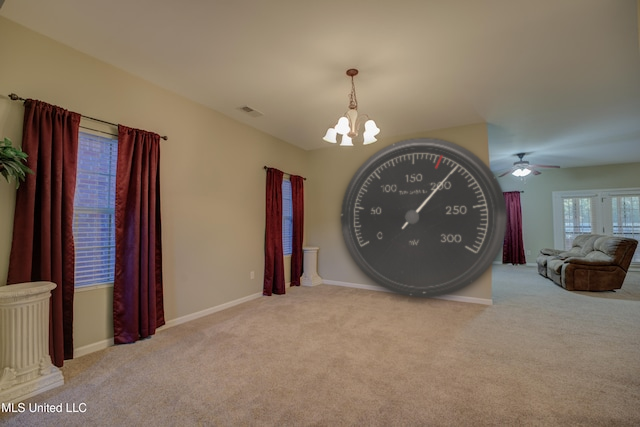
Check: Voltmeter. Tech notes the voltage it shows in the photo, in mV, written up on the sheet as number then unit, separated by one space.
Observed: 200 mV
